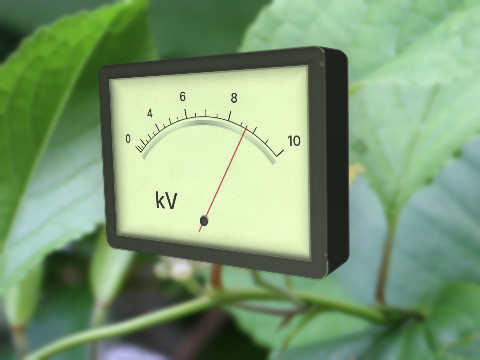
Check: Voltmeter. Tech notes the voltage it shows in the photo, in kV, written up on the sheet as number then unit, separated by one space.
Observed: 8.75 kV
